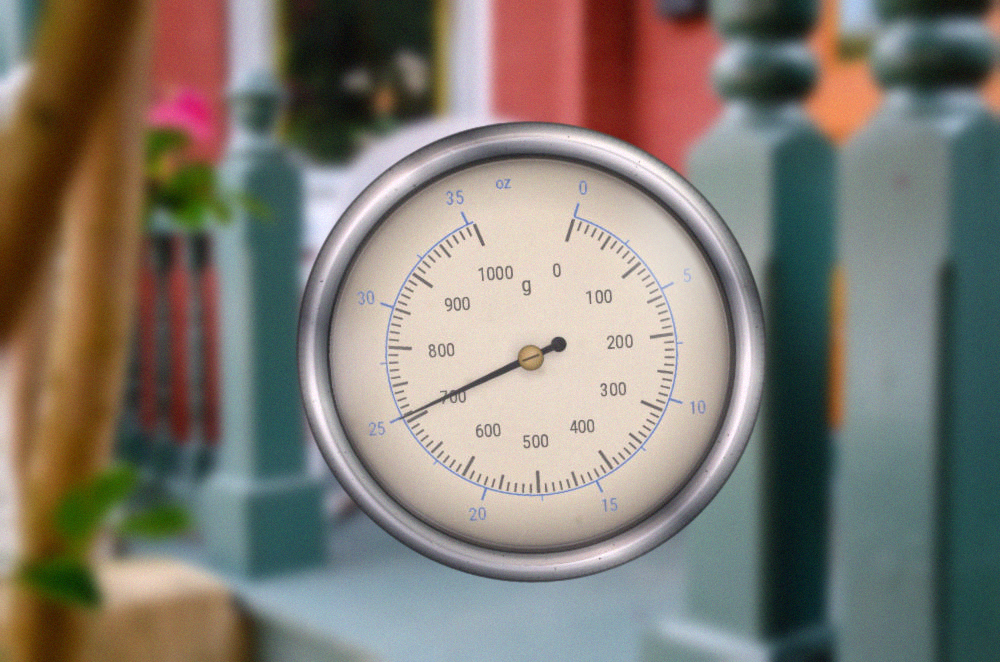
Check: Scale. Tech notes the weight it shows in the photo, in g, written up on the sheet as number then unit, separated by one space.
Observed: 710 g
